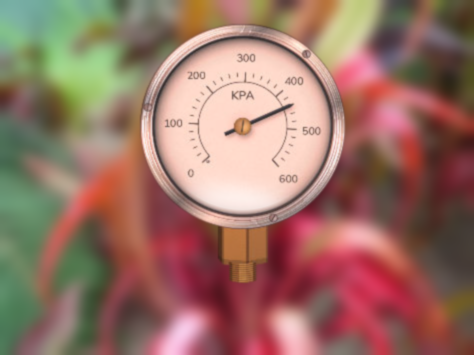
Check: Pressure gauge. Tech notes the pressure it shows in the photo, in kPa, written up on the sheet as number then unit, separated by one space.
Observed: 440 kPa
